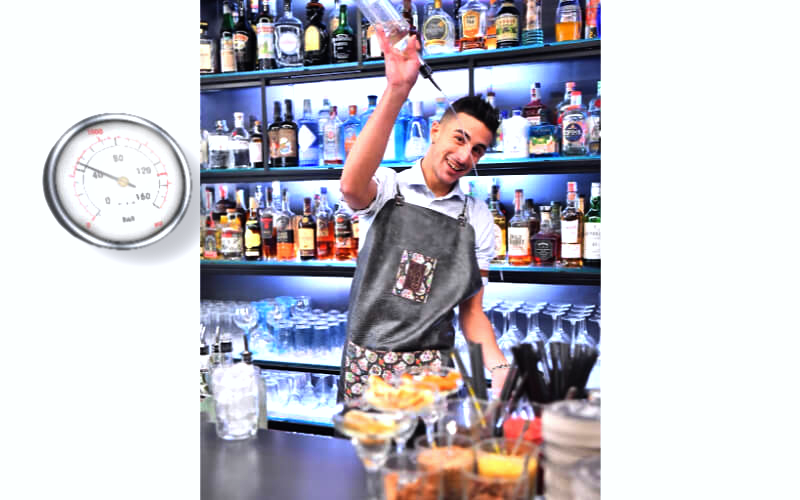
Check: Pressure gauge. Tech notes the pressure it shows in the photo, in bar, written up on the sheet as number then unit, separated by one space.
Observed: 45 bar
